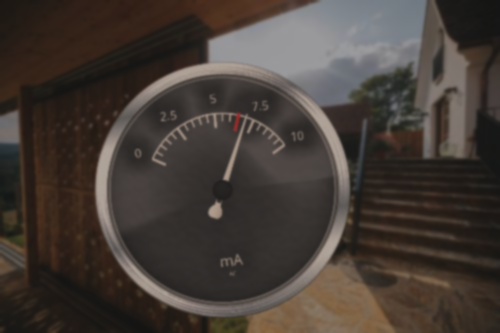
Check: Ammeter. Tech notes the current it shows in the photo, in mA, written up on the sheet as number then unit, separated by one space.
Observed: 7 mA
